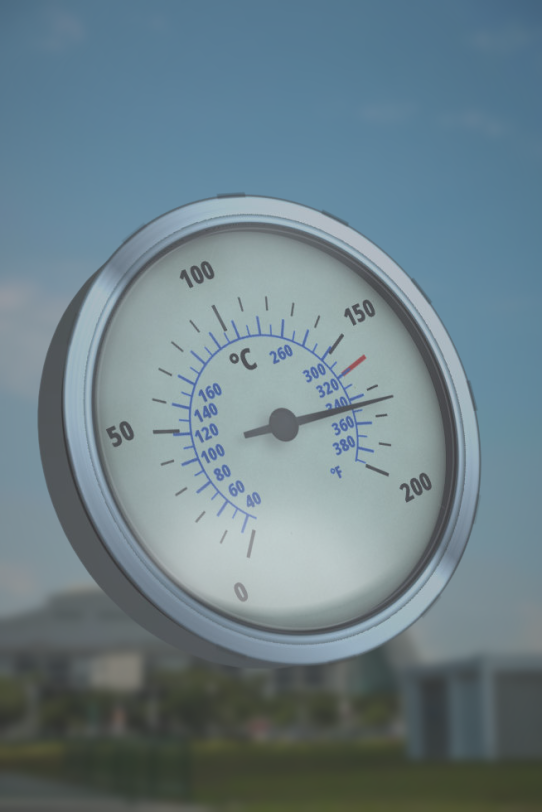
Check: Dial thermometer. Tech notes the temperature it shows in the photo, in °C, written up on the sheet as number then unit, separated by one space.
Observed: 175 °C
